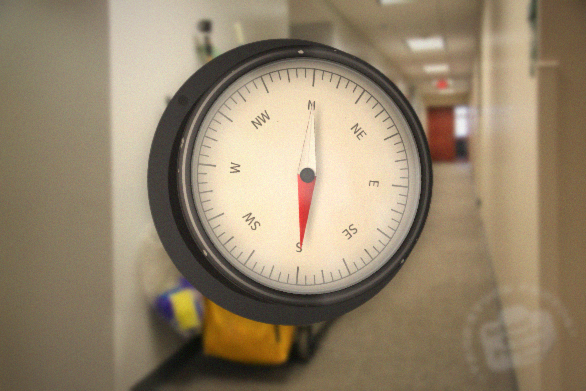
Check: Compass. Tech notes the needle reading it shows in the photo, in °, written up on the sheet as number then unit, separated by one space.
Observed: 180 °
